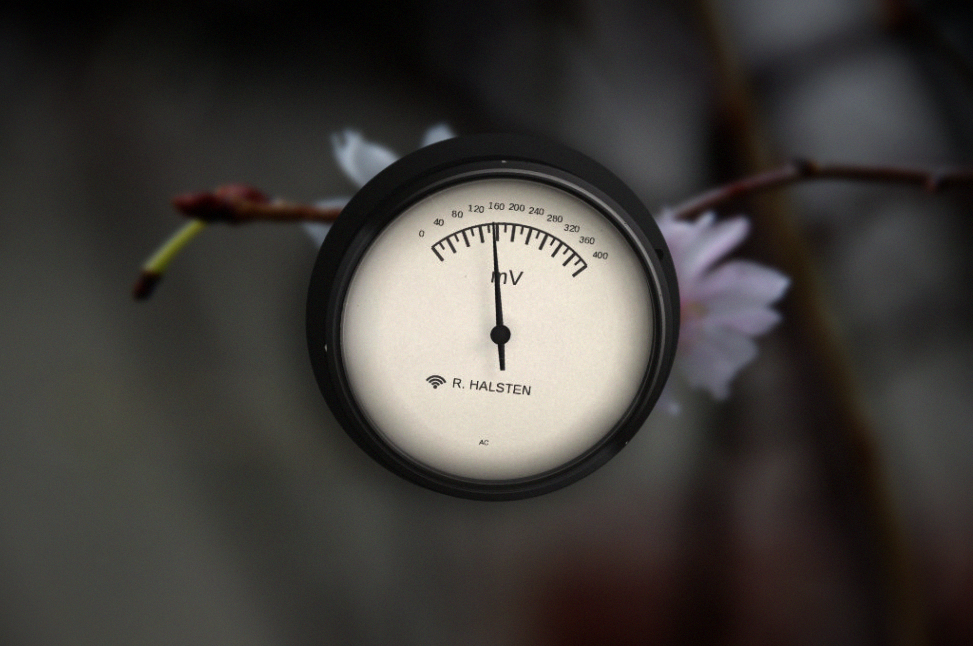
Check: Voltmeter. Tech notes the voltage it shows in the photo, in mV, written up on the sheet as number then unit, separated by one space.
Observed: 150 mV
